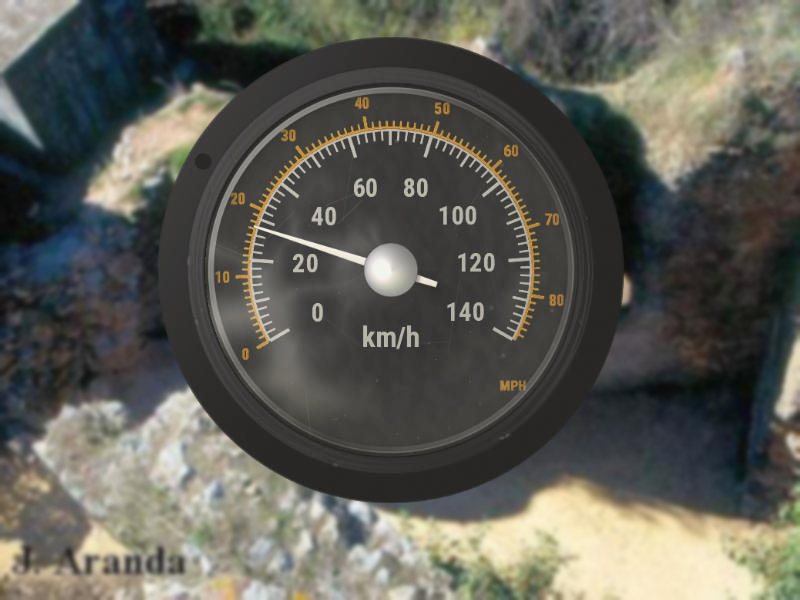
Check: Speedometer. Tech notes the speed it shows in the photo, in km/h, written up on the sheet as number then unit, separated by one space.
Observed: 28 km/h
